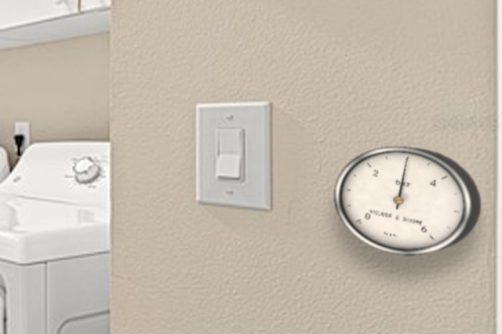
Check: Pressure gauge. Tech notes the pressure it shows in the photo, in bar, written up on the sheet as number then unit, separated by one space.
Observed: 3 bar
